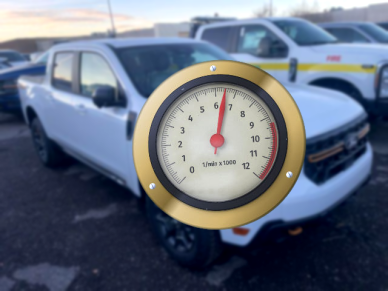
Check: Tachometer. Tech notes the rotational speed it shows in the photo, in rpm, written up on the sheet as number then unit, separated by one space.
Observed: 6500 rpm
